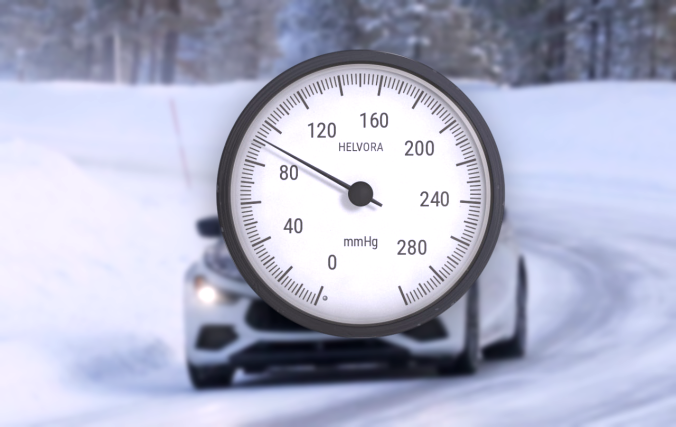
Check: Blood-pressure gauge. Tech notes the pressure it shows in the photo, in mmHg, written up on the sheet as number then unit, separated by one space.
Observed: 92 mmHg
